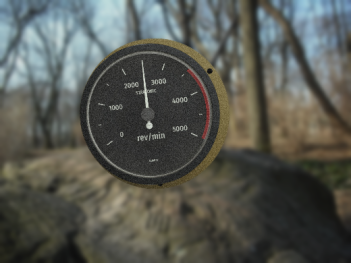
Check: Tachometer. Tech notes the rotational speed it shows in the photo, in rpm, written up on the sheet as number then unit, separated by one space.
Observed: 2500 rpm
